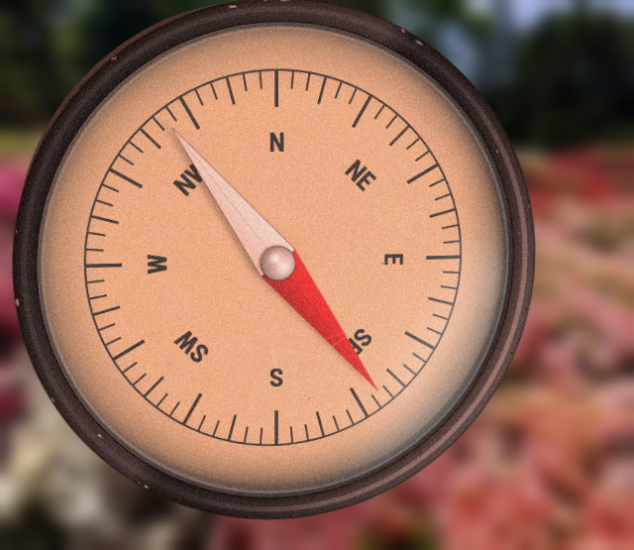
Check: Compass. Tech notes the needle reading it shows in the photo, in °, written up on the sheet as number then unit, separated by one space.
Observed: 142.5 °
